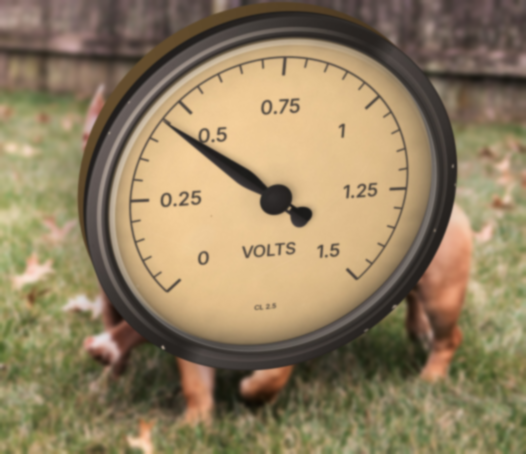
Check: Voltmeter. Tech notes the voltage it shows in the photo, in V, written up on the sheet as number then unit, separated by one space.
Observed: 0.45 V
